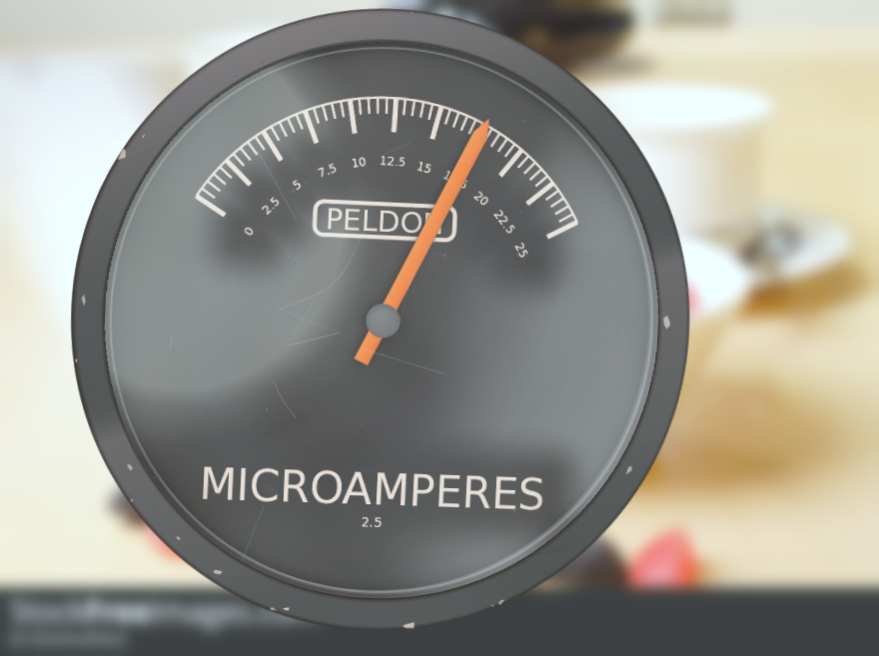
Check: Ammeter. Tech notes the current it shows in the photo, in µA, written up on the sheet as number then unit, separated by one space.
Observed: 17.5 µA
